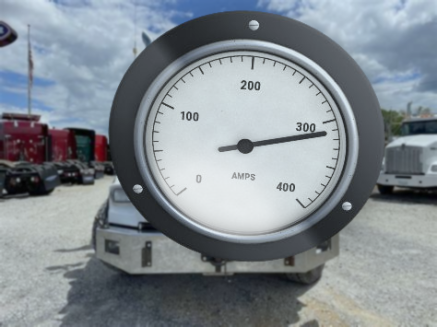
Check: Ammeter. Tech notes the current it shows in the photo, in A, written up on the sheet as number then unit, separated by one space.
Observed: 310 A
